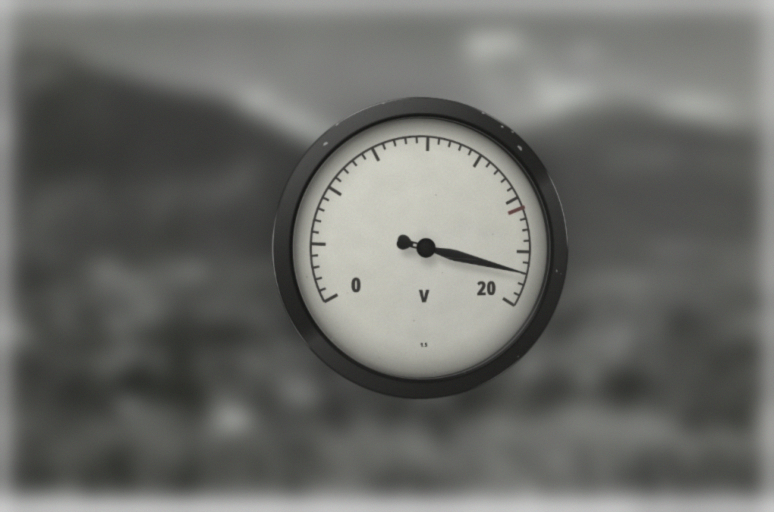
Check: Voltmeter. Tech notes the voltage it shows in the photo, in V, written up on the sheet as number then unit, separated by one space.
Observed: 18.5 V
